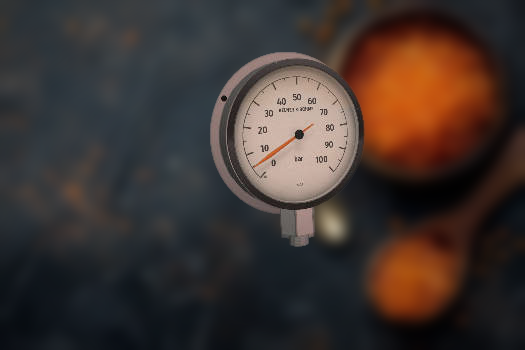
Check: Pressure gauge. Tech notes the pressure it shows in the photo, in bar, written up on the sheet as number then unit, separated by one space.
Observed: 5 bar
